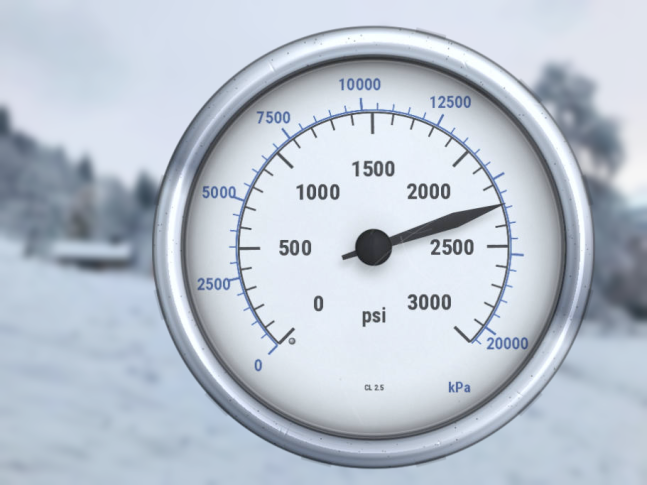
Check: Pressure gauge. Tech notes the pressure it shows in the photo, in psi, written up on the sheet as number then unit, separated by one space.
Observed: 2300 psi
